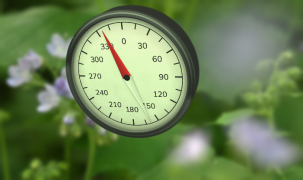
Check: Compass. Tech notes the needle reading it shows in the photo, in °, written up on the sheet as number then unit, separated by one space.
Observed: 337.5 °
